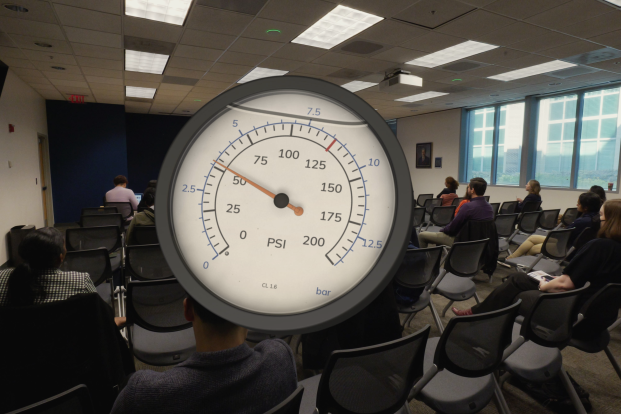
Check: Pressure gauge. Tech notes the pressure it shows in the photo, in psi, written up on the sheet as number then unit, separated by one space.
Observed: 52.5 psi
